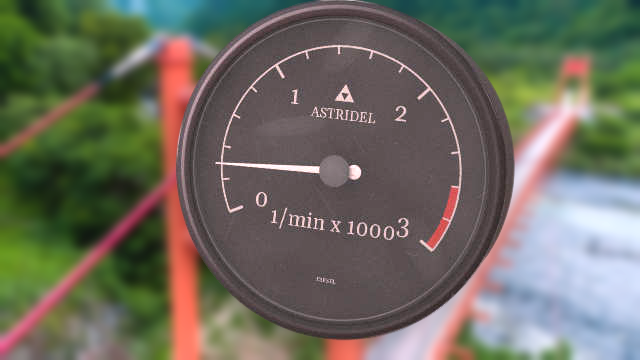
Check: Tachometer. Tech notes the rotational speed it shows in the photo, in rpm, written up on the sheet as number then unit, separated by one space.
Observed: 300 rpm
